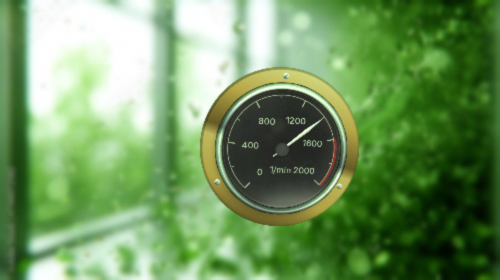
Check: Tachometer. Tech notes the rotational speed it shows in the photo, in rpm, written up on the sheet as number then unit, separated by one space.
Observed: 1400 rpm
